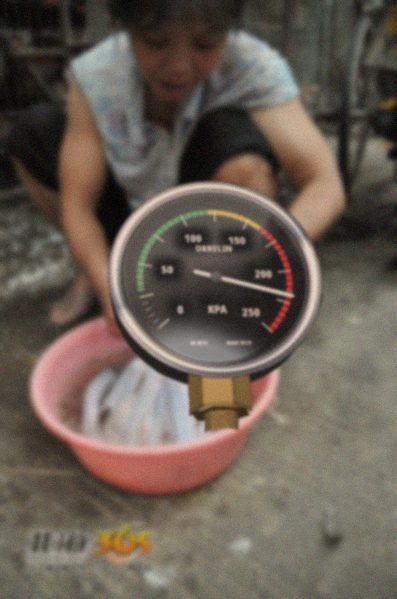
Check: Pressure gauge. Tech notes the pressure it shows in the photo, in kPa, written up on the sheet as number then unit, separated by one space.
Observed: 220 kPa
